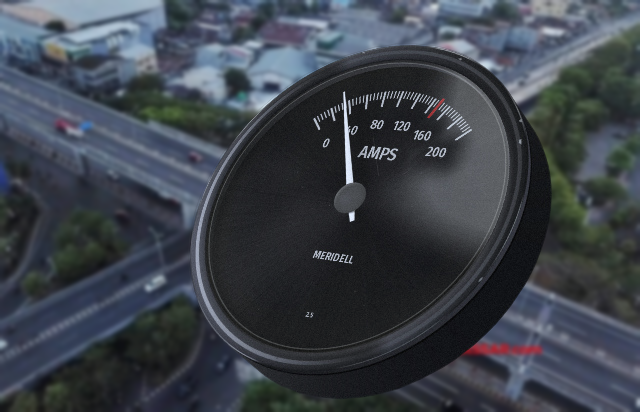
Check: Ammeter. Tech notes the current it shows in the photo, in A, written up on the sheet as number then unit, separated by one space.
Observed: 40 A
